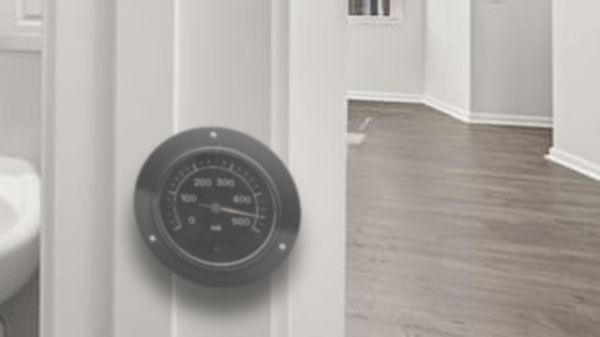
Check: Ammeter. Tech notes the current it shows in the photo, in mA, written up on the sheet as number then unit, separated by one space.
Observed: 460 mA
